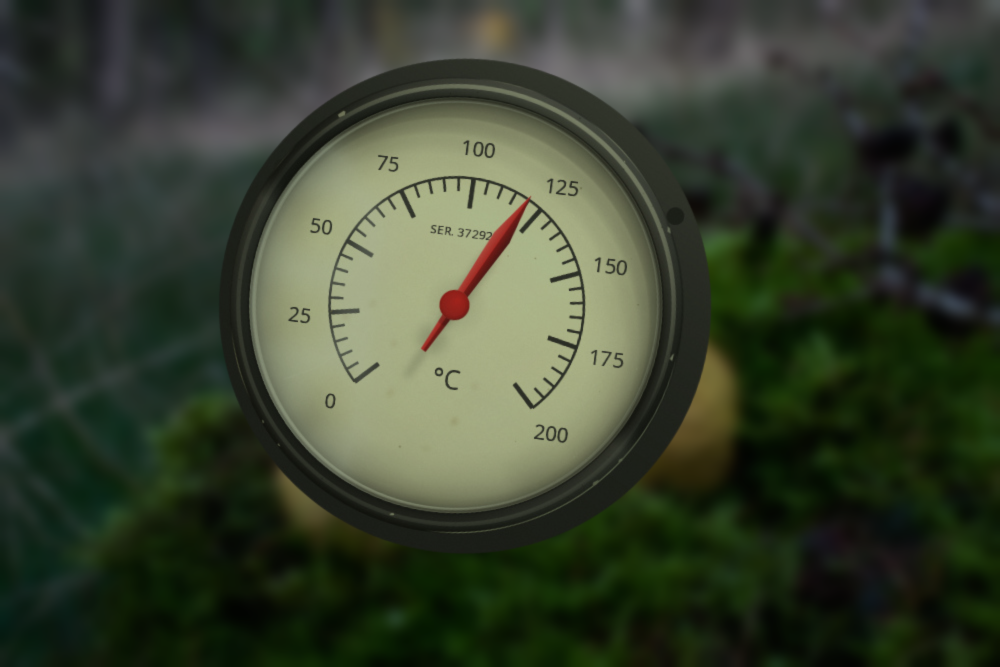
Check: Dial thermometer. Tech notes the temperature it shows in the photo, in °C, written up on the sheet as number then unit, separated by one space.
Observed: 120 °C
